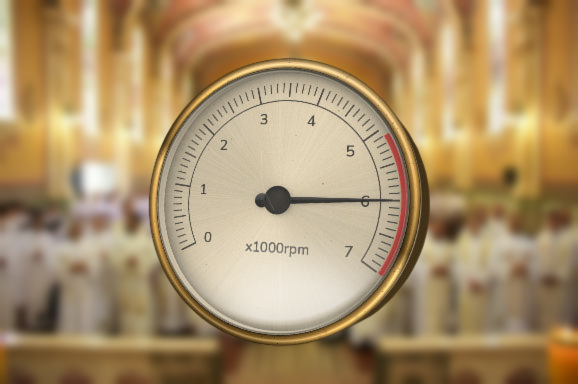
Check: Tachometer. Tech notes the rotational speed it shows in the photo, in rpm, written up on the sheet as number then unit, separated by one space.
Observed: 6000 rpm
